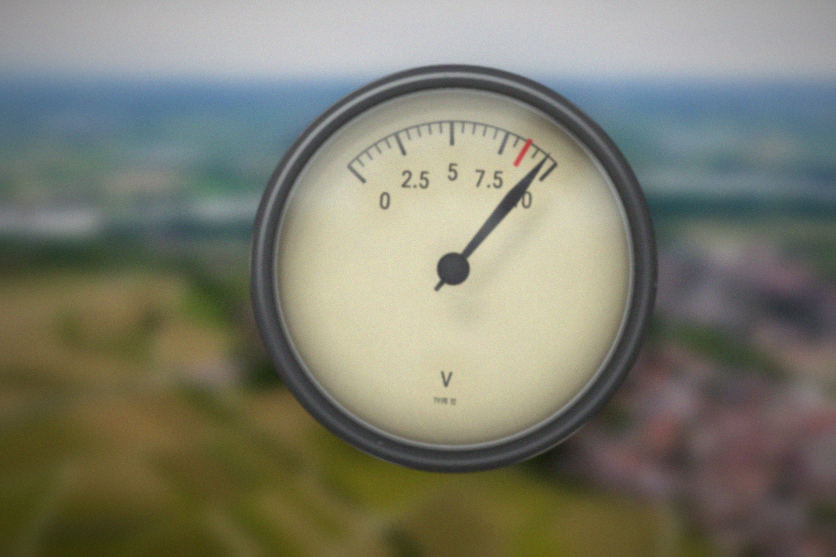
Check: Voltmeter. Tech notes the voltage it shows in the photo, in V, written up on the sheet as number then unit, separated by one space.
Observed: 9.5 V
